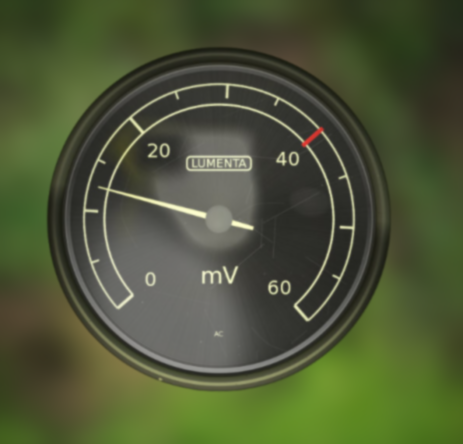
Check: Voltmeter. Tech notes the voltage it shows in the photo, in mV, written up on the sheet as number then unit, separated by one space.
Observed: 12.5 mV
